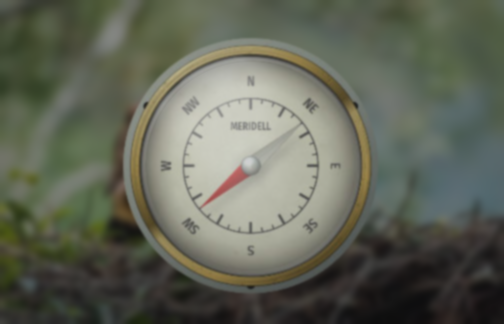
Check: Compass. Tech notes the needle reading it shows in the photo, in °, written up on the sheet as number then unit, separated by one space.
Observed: 230 °
